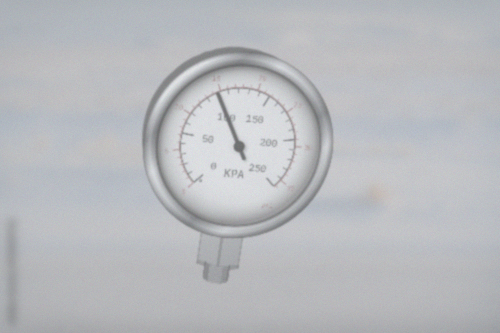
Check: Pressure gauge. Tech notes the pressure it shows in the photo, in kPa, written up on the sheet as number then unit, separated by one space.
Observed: 100 kPa
